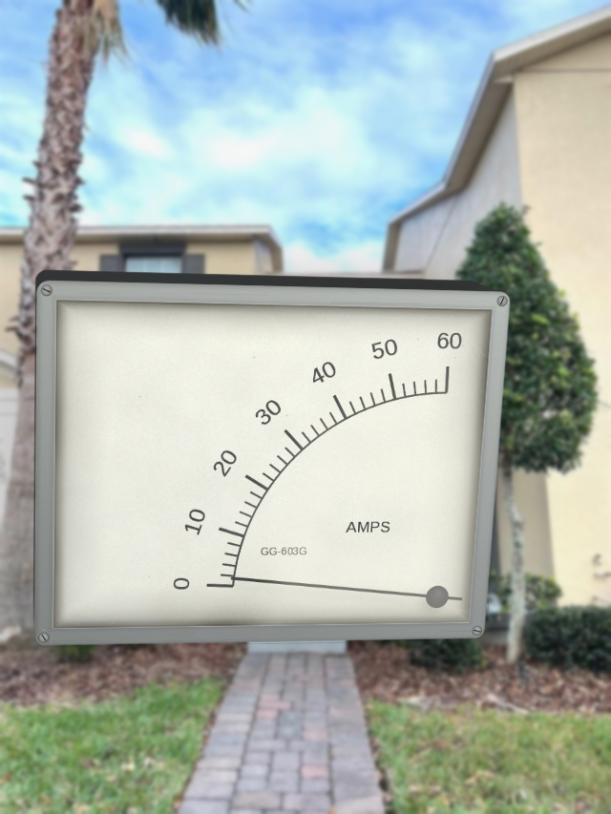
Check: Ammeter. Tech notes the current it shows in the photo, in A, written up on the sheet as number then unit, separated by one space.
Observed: 2 A
